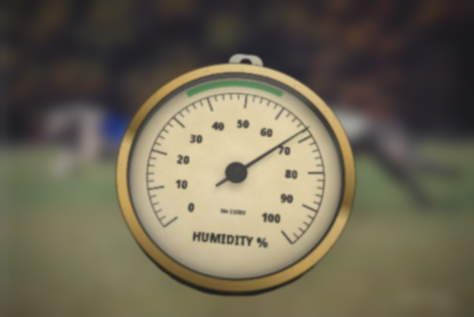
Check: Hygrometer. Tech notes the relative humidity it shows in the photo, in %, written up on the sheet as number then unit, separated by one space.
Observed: 68 %
